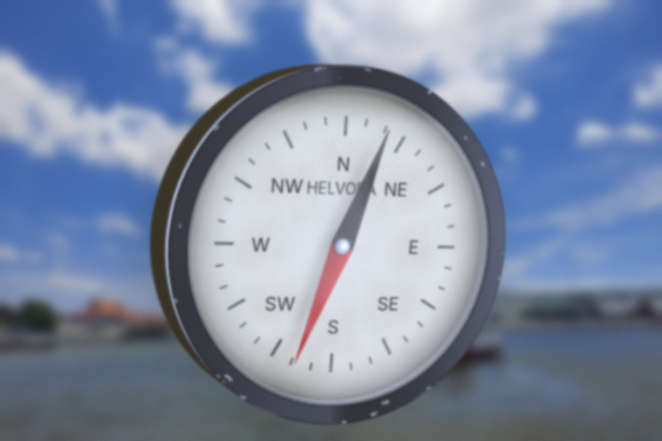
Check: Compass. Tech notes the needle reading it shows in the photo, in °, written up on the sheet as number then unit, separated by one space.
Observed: 200 °
